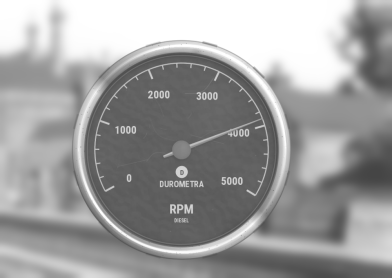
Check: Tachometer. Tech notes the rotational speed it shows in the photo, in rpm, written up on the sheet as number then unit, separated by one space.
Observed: 3900 rpm
